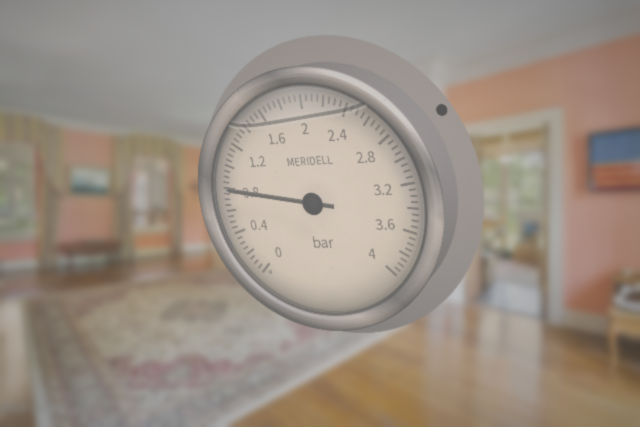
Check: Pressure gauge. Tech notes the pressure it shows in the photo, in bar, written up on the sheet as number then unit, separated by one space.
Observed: 0.8 bar
